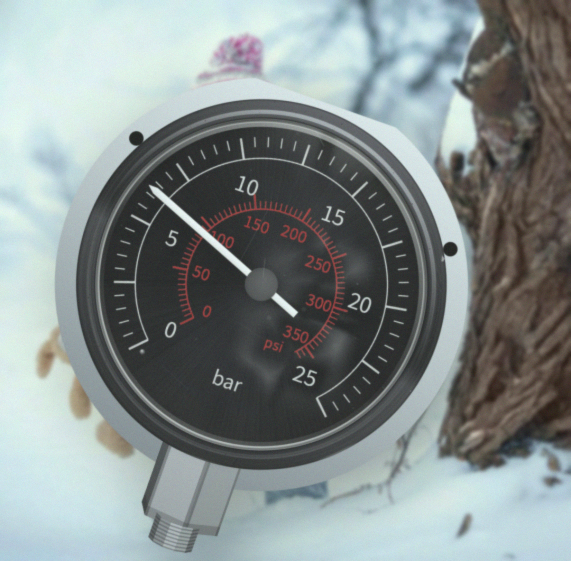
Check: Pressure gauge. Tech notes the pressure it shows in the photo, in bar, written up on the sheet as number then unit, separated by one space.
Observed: 6.25 bar
